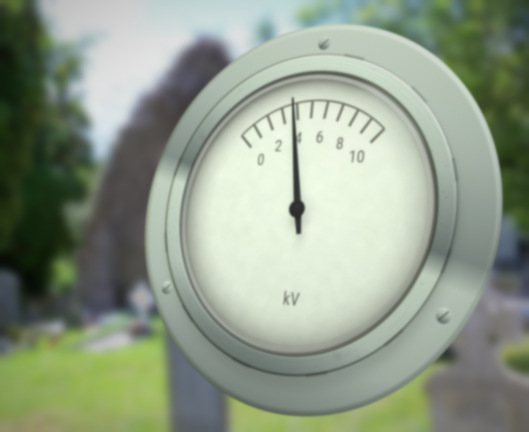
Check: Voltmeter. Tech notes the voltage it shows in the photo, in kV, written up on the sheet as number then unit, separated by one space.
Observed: 4 kV
